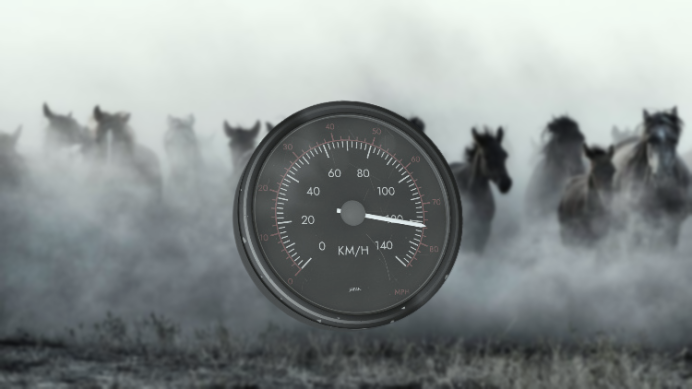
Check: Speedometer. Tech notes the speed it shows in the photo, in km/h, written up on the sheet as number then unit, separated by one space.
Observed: 122 km/h
